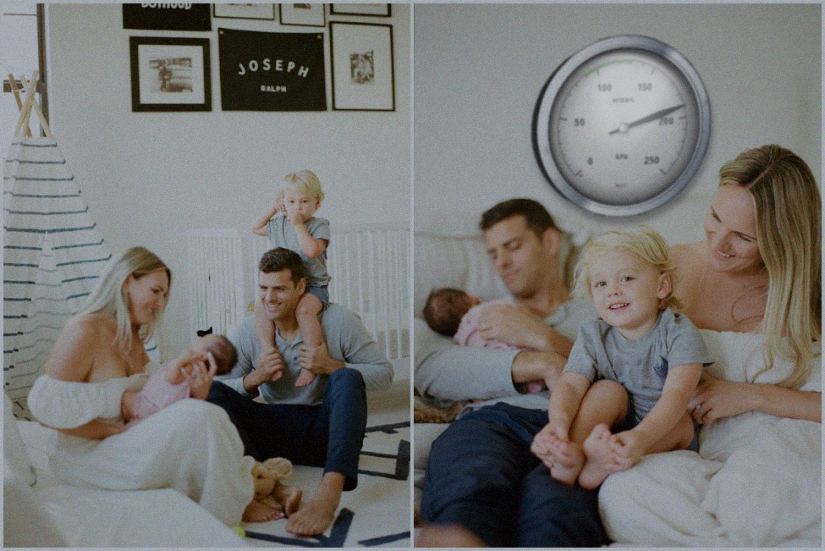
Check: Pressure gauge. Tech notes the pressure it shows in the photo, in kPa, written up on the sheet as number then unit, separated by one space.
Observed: 190 kPa
